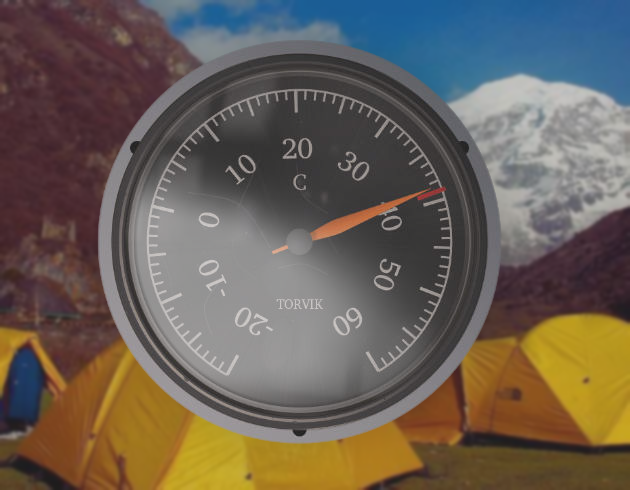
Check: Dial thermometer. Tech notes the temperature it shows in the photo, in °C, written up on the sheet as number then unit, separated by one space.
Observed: 38.5 °C
